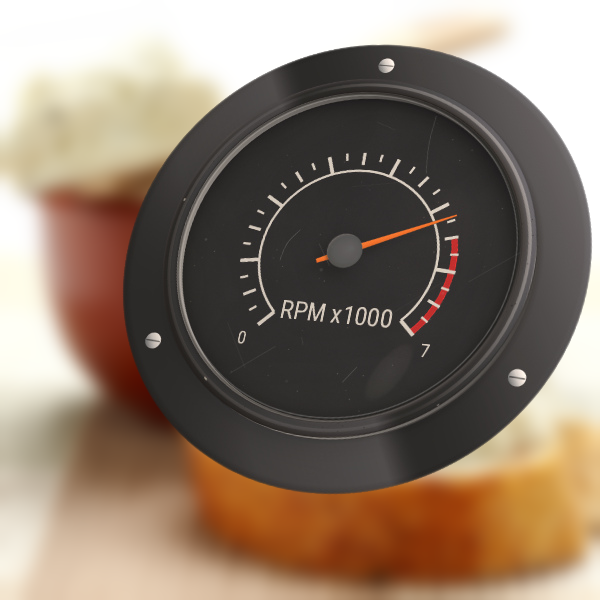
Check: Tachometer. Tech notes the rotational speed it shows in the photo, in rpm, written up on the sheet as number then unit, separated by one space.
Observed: 5250 rpm
